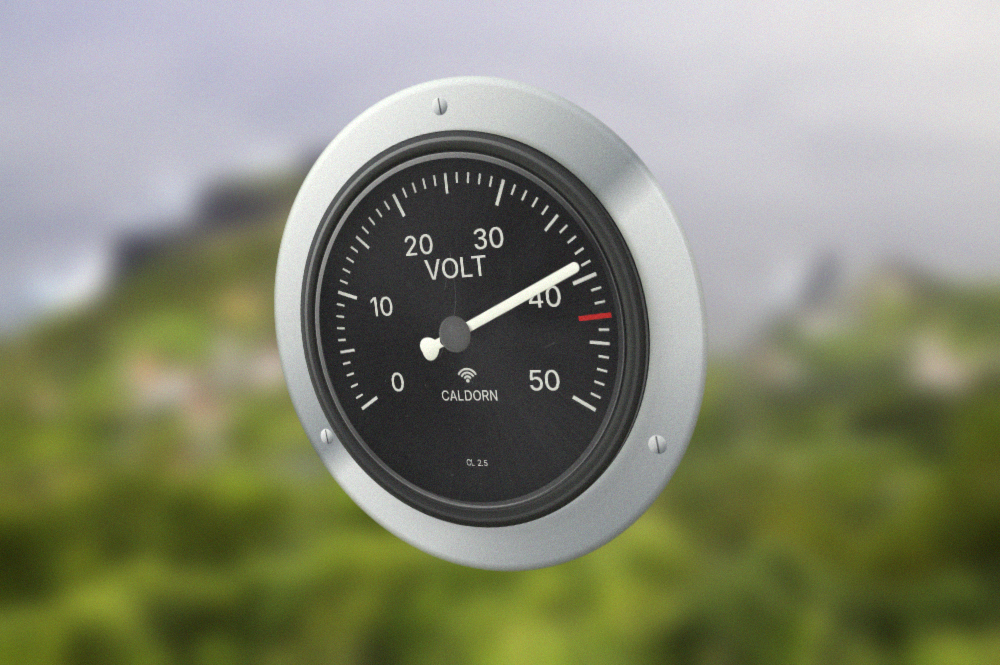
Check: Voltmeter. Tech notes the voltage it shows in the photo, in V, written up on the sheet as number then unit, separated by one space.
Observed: 39 V
